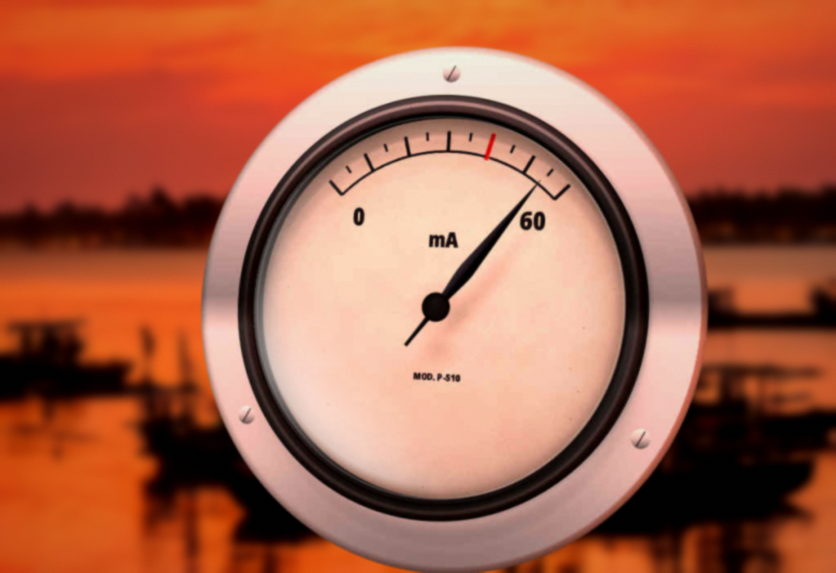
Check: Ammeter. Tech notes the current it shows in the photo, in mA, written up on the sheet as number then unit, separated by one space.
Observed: 55 mA
